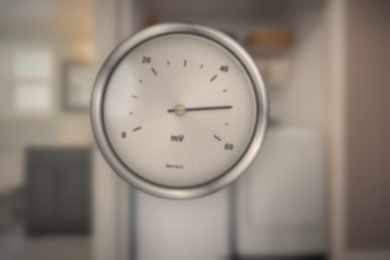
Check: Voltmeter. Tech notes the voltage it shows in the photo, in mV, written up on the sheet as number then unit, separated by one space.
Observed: 50 mV
